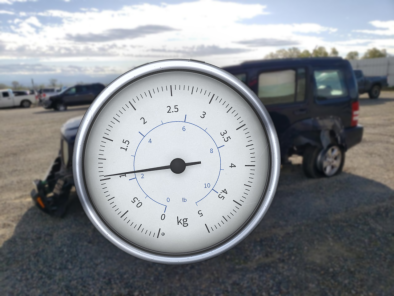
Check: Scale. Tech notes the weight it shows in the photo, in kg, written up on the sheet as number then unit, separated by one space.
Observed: 1.05 kg
